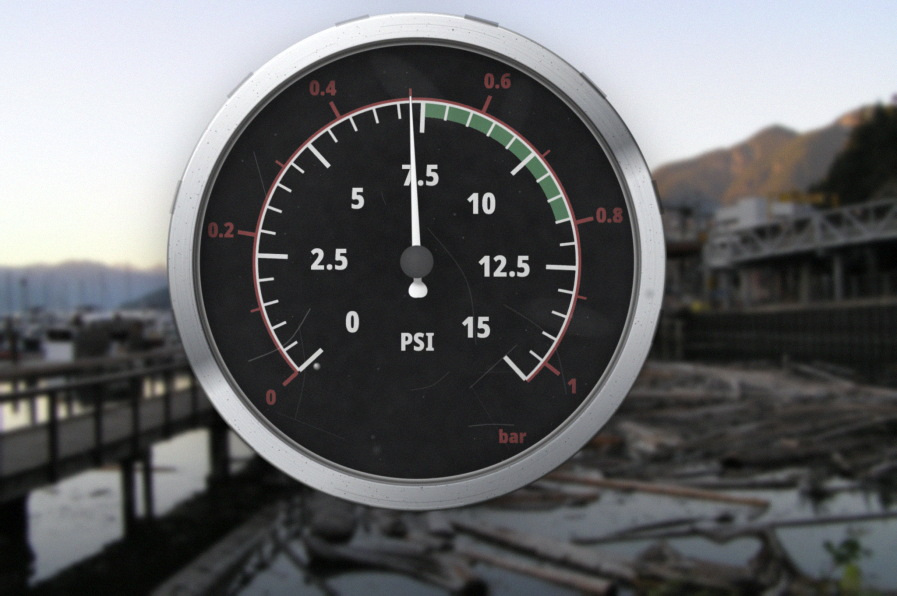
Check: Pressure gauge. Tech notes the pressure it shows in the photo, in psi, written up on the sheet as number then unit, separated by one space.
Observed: 7.25 psi
